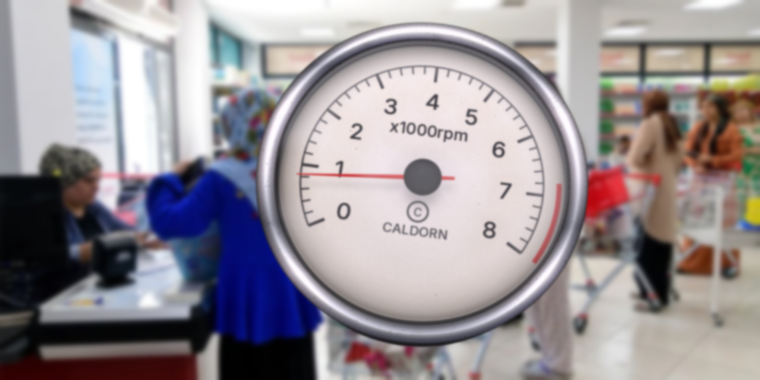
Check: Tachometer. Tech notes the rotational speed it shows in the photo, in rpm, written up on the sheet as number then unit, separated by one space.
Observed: 800 rpm
